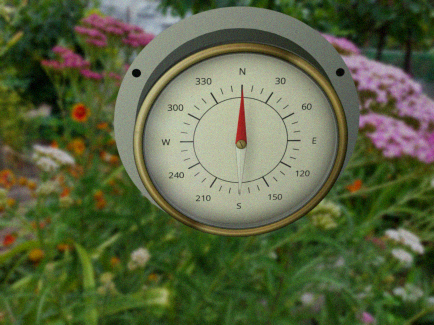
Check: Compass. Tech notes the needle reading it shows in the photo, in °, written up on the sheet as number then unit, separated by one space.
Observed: 0 °
